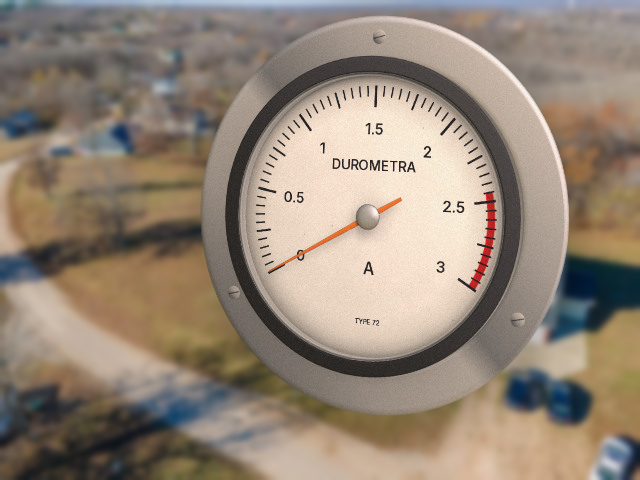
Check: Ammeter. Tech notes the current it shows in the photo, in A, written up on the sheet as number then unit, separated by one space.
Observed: 0 A
